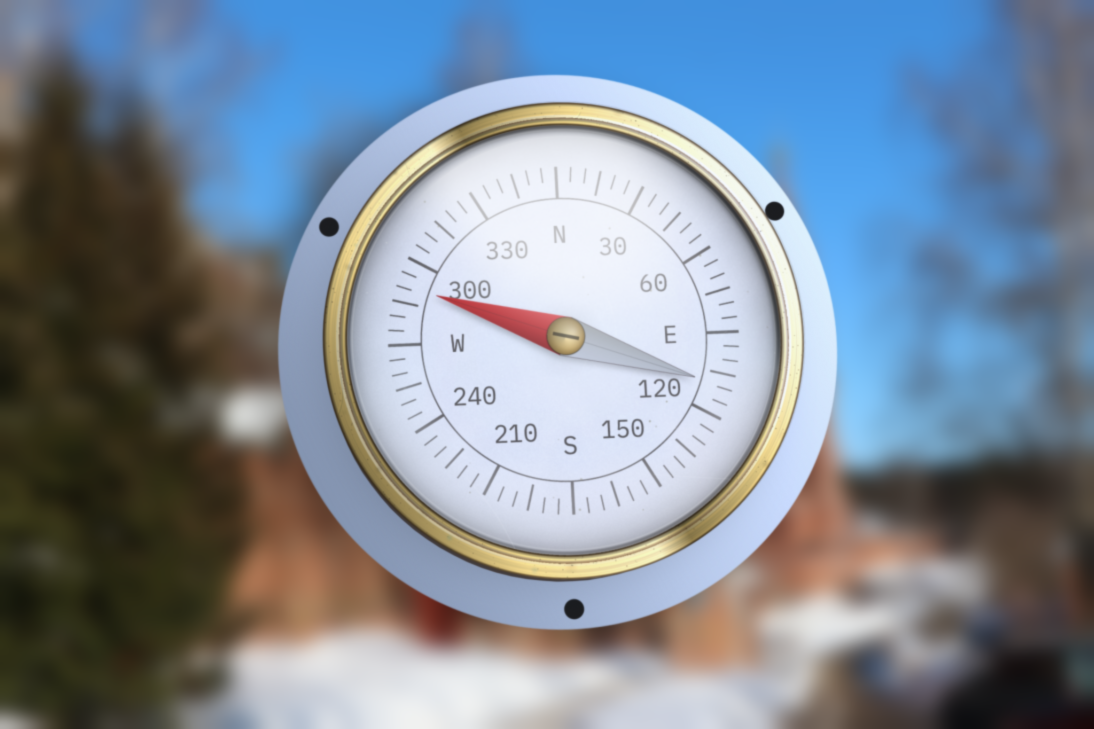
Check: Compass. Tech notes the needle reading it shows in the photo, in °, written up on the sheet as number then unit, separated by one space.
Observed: 290 °
